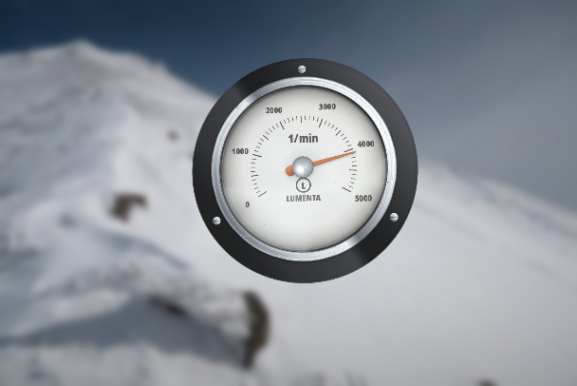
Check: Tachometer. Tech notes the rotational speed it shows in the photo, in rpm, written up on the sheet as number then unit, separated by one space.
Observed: 4100 rpm
